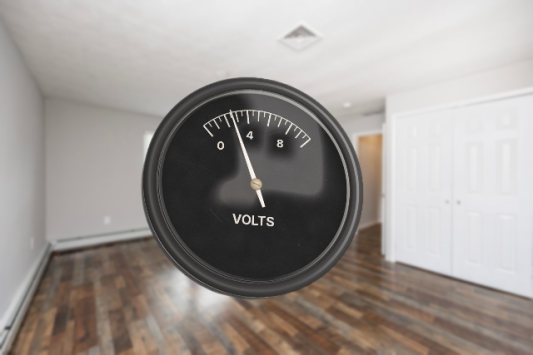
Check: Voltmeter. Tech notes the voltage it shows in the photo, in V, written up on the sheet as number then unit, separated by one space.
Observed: 2.5 V
